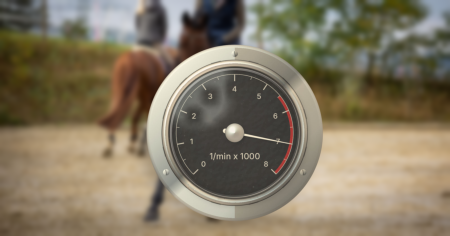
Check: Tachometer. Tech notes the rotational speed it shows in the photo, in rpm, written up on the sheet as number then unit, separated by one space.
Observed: 7000 rpm
